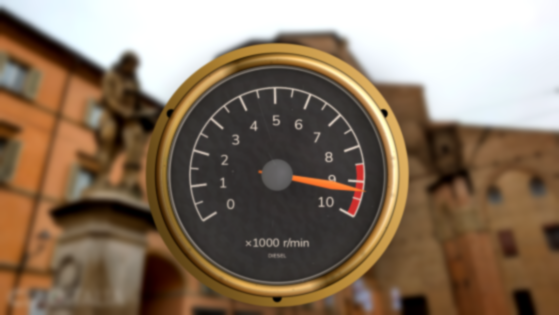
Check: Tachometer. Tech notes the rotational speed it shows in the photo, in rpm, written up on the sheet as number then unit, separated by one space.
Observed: 9250 rpm
